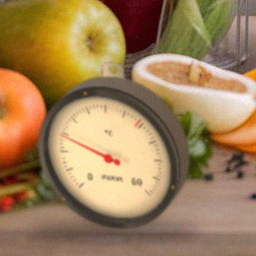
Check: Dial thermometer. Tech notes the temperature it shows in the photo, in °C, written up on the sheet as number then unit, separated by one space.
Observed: 15 °C
